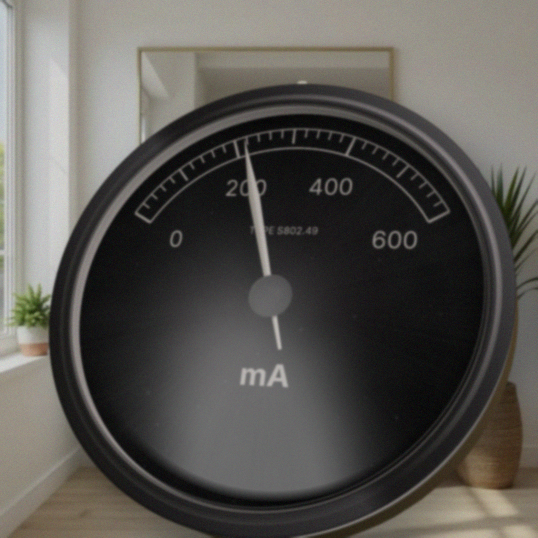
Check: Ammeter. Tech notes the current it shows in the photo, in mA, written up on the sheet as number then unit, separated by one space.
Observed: 220 mA
